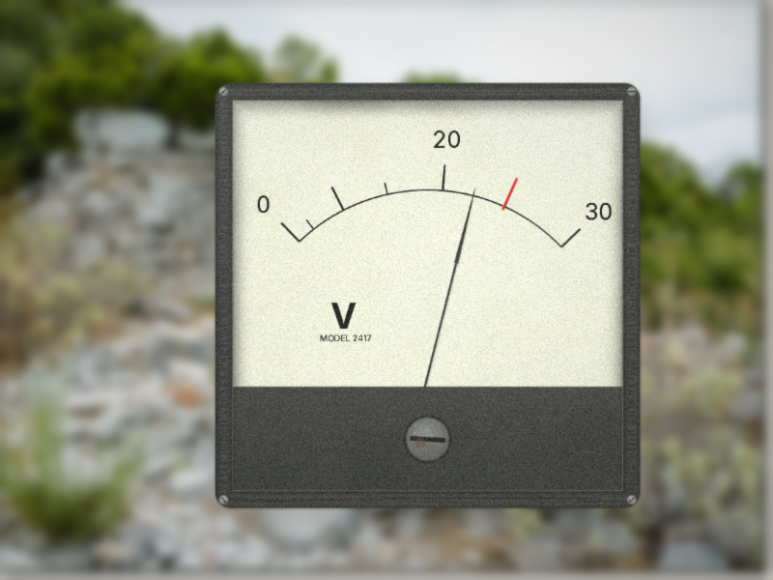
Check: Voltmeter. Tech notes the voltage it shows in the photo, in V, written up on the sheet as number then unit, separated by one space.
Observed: 22.5 V
